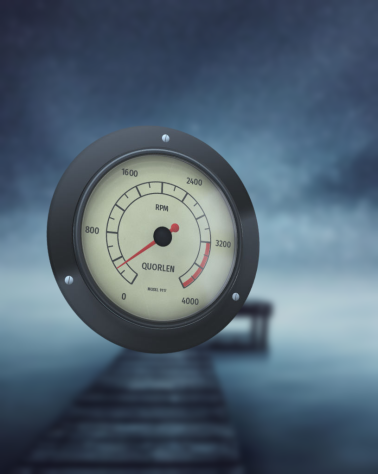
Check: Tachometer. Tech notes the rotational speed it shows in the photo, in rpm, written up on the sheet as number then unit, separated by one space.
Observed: 300 rpm
